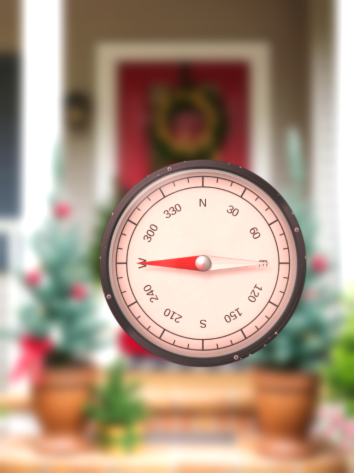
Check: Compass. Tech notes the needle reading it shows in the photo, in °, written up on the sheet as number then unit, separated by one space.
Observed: 270 °
